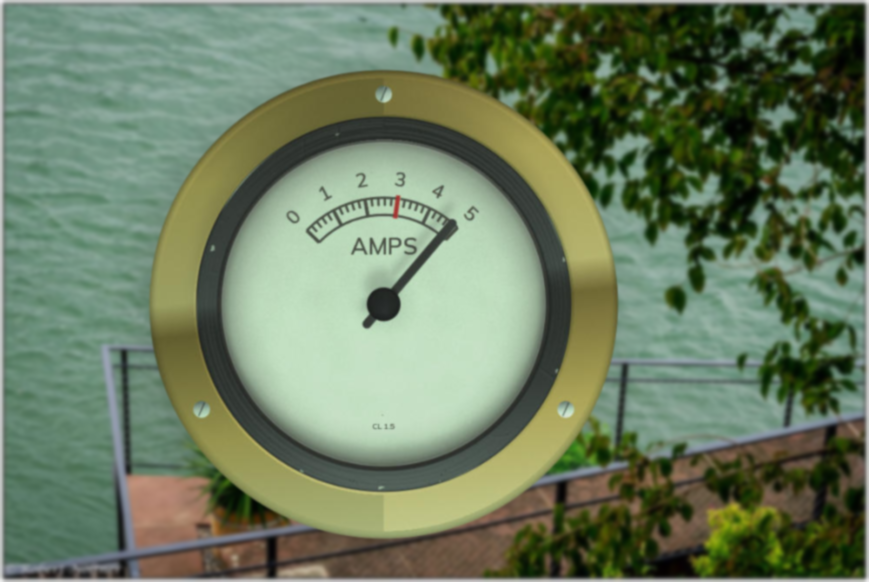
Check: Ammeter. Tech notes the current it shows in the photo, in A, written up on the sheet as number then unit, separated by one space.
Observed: 4.8 A
